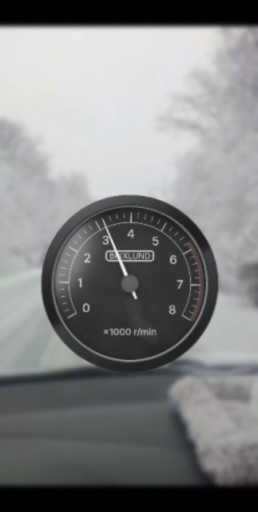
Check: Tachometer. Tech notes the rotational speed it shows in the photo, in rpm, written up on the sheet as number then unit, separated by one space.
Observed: 3200 rpm
